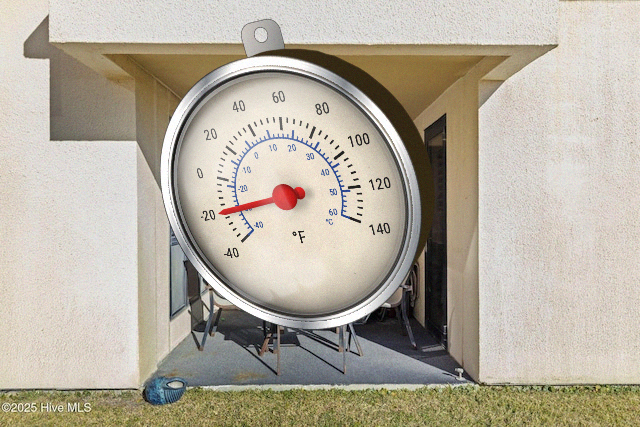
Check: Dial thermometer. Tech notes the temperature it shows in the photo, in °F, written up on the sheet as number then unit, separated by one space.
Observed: -20 °F
